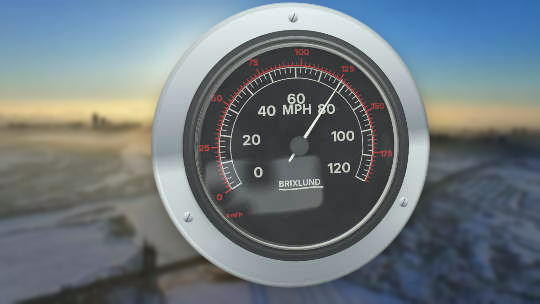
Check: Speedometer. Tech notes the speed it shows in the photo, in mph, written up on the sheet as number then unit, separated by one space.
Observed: 78 mph
